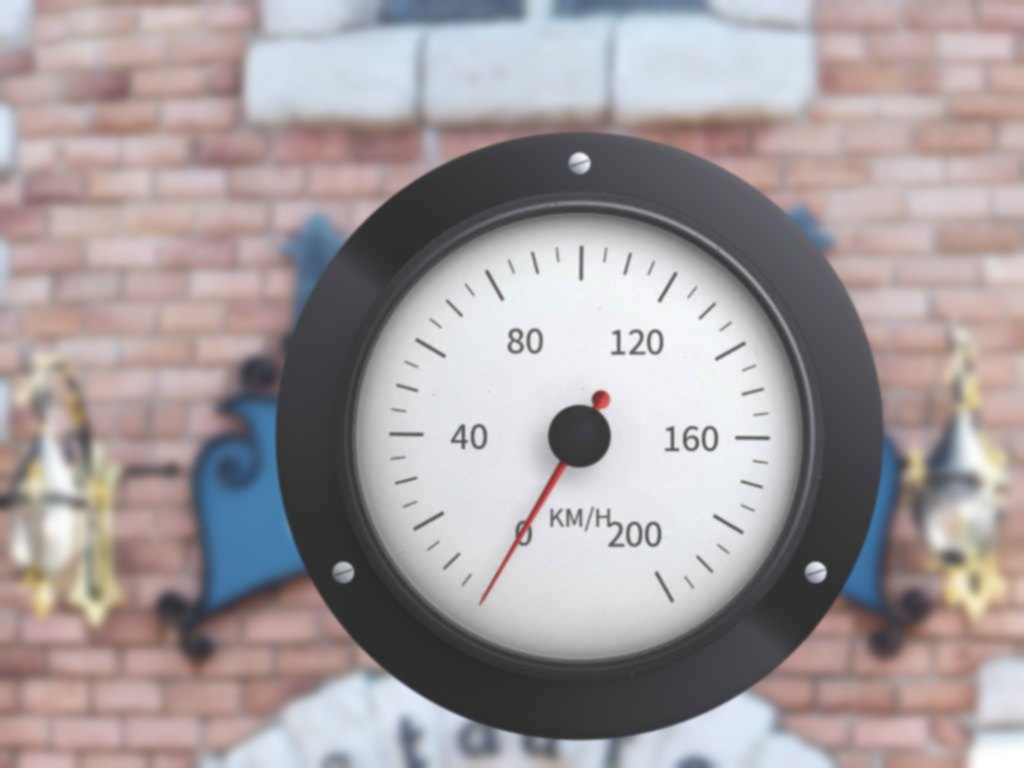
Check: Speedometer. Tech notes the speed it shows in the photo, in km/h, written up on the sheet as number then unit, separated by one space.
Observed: 0 km/h
